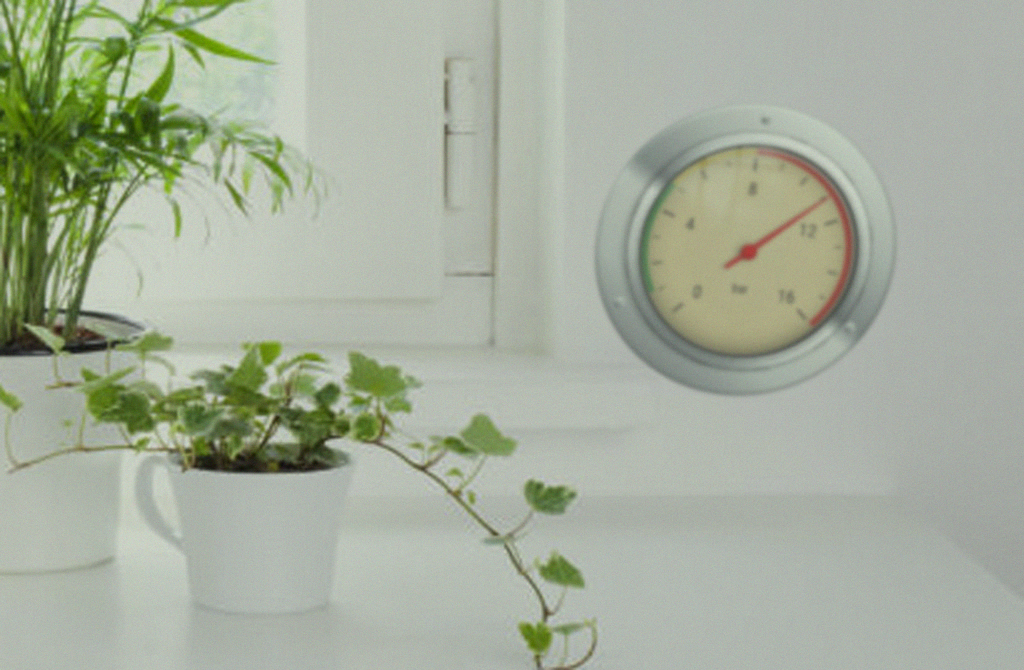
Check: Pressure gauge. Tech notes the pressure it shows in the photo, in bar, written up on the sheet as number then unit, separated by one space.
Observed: 11 bar
